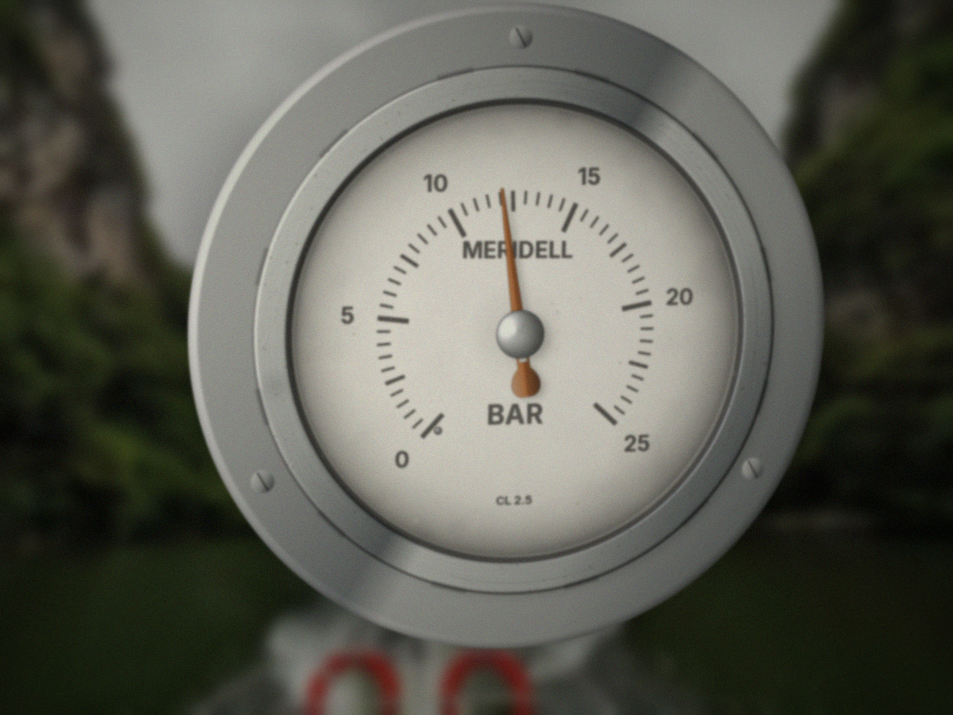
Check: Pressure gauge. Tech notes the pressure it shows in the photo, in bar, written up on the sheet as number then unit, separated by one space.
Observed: 12 bar
